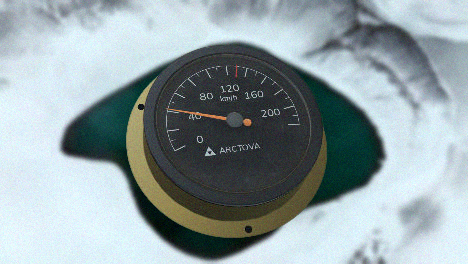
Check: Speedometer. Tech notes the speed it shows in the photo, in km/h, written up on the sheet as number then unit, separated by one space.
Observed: 40 km/h
